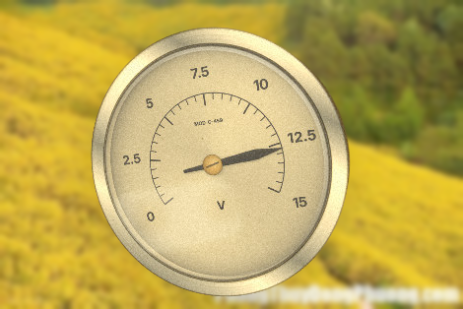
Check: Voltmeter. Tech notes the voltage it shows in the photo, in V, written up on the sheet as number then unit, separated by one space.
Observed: 12.75 V
